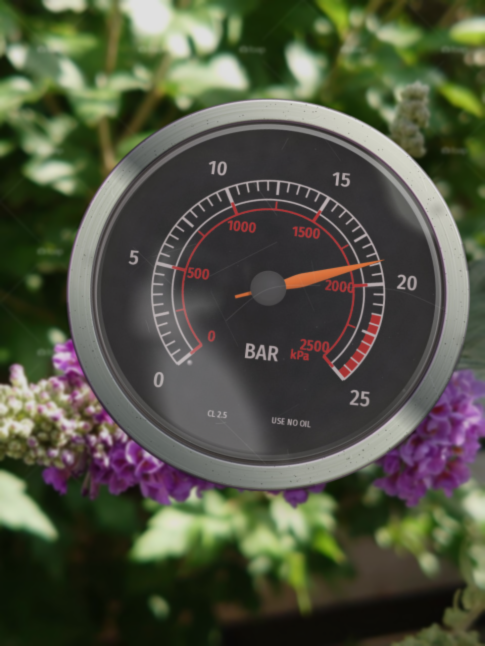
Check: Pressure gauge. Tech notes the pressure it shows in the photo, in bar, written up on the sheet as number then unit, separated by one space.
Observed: 19 bar
